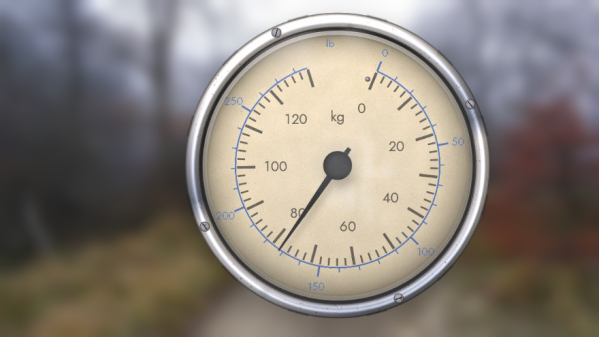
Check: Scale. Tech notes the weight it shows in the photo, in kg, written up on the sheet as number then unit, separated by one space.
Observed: 78 kg
